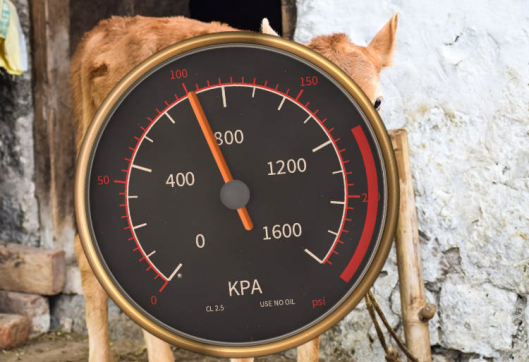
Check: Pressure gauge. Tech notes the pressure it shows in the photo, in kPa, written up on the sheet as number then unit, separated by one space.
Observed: 700 kPa
